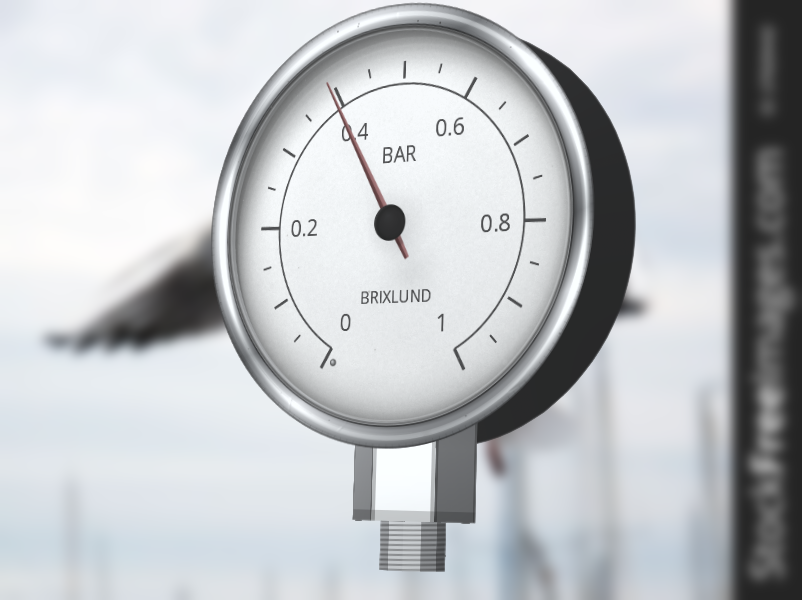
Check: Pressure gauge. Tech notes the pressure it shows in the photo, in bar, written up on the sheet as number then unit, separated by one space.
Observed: 0.4 bar
